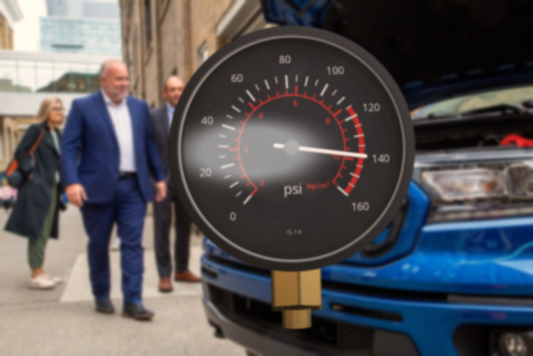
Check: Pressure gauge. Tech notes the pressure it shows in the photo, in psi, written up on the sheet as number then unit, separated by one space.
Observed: 140 psi
